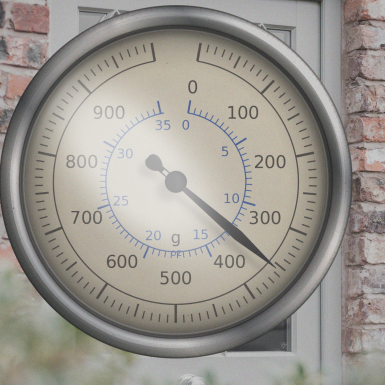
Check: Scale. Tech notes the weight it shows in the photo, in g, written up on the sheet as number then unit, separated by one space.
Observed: 355 g
